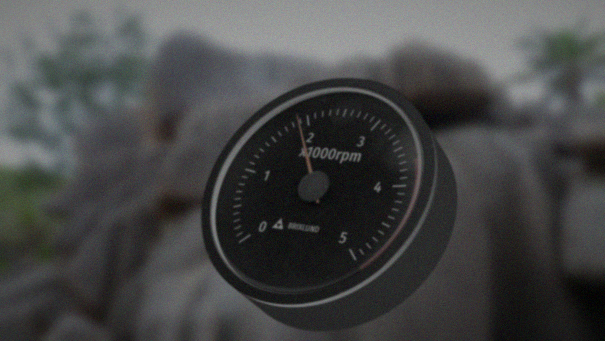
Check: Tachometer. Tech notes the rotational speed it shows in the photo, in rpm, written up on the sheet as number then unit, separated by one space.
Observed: 1900 rpm
